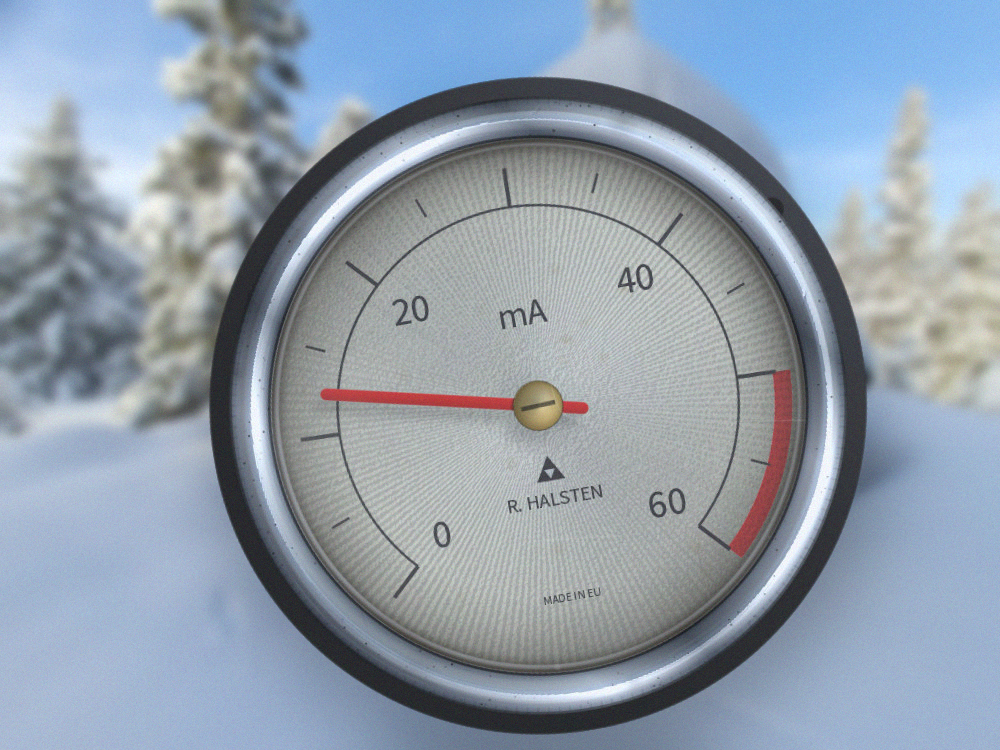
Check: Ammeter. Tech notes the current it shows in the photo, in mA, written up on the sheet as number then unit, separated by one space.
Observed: 12.5 mA
